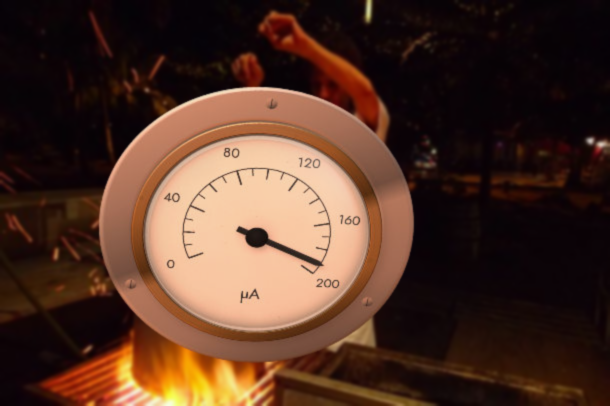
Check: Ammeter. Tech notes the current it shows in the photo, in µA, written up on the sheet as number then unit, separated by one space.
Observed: 190 µA
